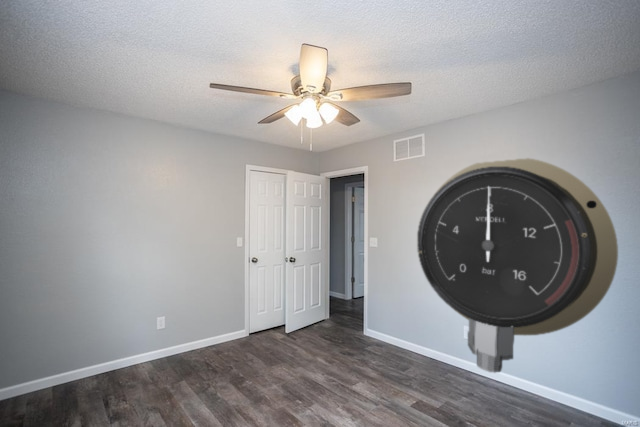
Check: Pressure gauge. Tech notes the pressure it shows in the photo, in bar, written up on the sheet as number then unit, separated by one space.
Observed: 8 bar
